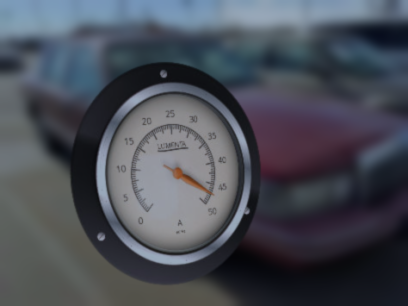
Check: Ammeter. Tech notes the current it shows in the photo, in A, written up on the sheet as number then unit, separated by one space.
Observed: 47.5 A
